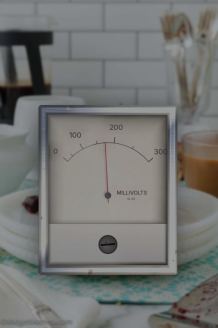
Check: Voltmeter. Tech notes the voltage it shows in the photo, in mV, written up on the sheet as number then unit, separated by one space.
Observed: 175 mV
